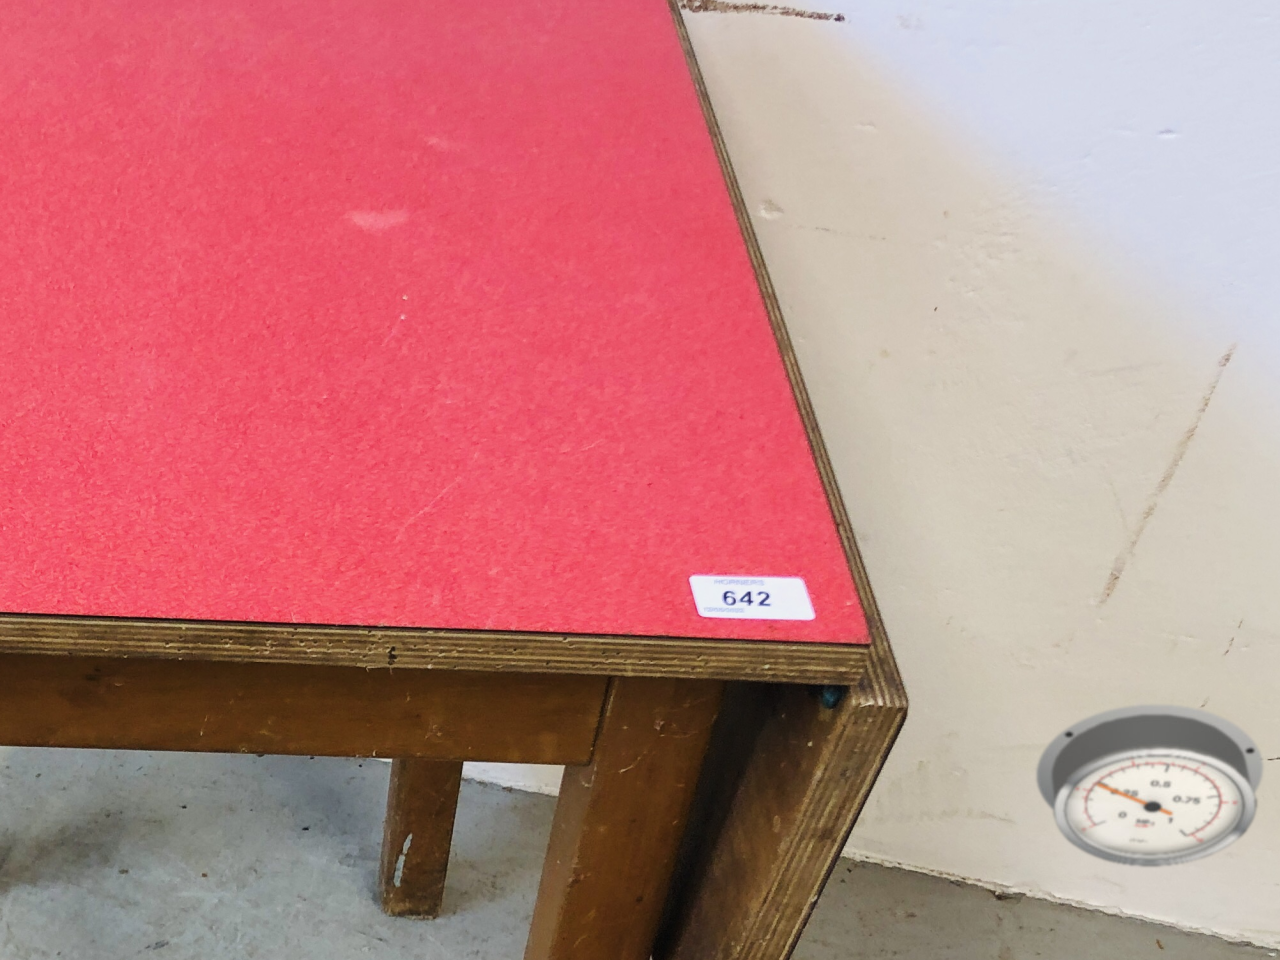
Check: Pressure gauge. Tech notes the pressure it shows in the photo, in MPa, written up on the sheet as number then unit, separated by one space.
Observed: 0.25 MPa
